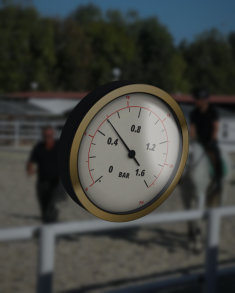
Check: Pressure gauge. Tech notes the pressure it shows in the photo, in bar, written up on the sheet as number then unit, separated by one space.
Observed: 0.5 bar
